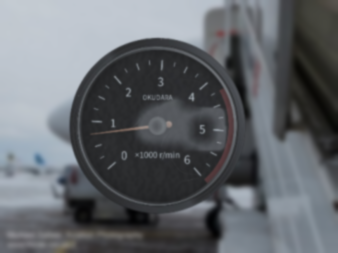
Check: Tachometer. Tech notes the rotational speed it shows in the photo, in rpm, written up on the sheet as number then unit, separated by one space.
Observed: 750 rpm
